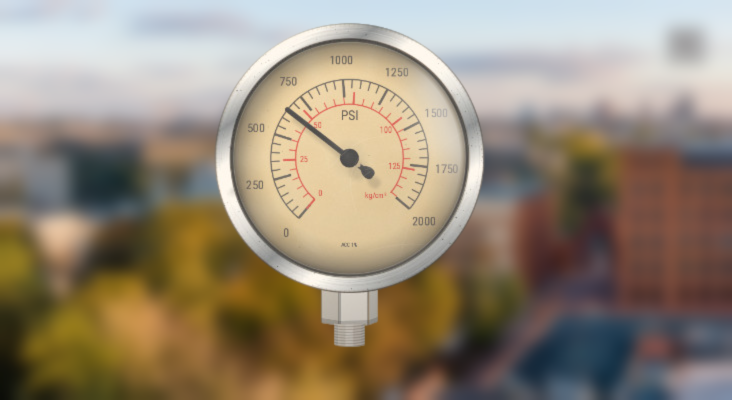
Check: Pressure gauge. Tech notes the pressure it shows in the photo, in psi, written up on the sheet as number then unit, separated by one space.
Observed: 650 psi
